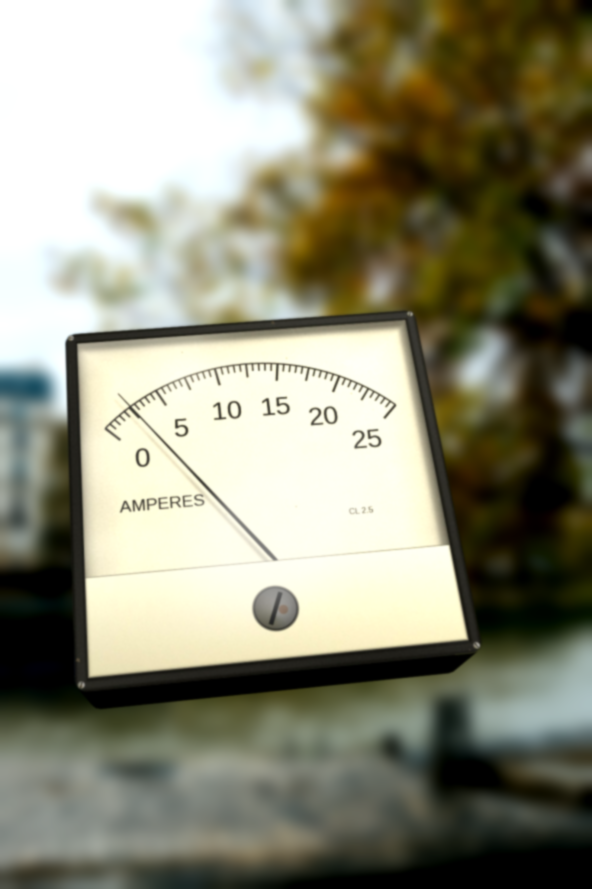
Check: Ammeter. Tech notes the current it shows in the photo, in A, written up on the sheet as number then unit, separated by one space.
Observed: 2.5 A
